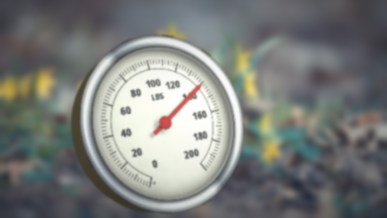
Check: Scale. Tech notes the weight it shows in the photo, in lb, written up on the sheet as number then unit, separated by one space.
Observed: 140 lb
